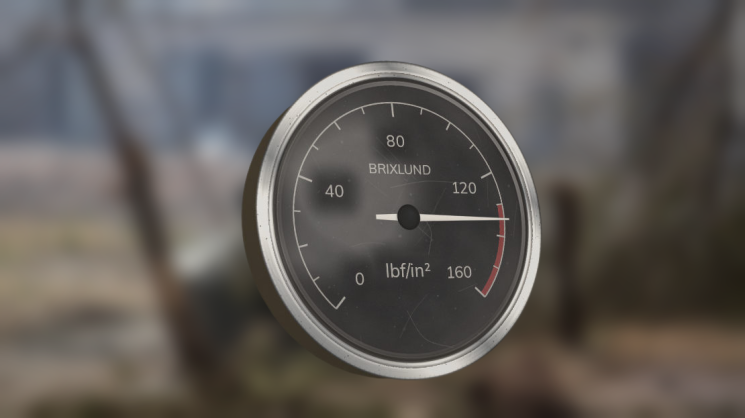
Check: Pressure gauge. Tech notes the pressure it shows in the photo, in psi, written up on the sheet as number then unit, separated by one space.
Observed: 135 psi
